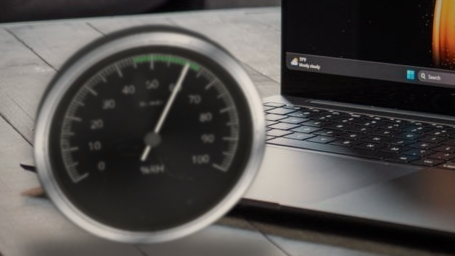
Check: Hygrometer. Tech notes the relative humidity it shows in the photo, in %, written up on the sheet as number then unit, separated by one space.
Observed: 60 %
